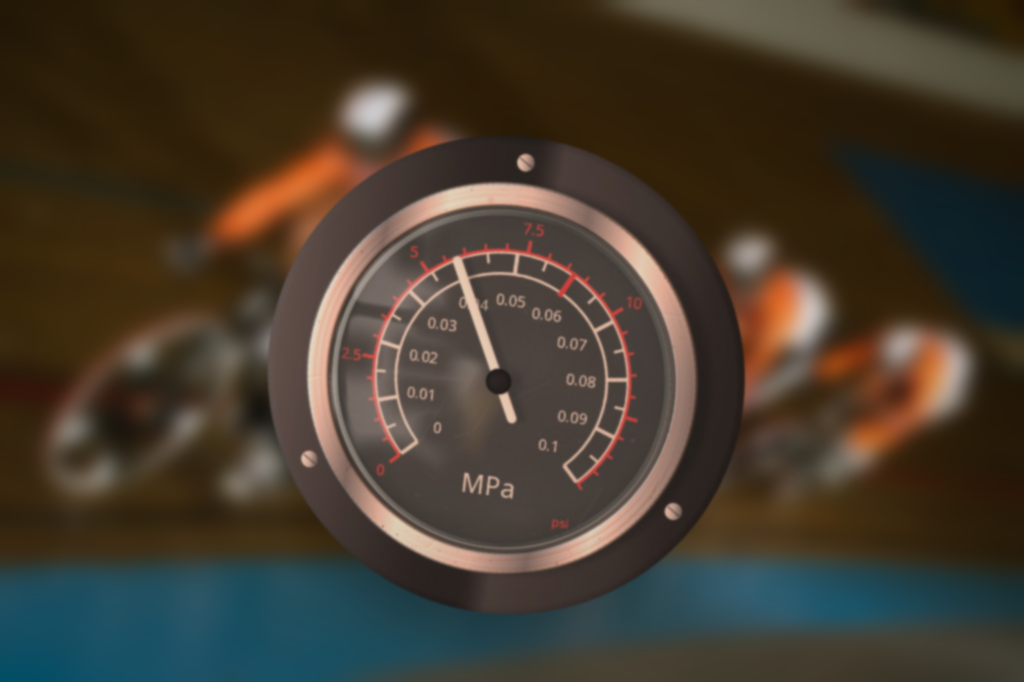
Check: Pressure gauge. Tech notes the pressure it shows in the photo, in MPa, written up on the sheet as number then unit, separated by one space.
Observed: 0.04 MPa
